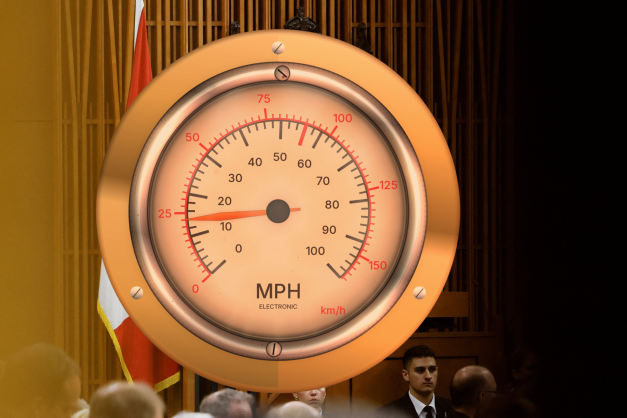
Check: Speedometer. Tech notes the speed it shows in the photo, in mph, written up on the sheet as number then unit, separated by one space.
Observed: 14 mph
